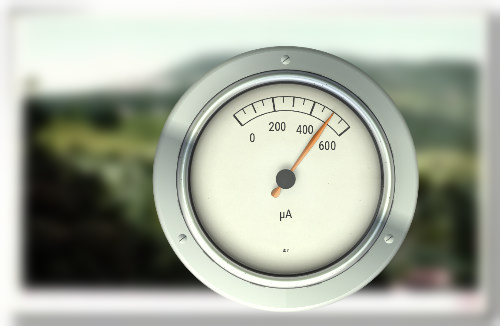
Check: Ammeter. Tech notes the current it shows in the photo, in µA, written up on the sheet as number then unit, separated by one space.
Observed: 500 µA
